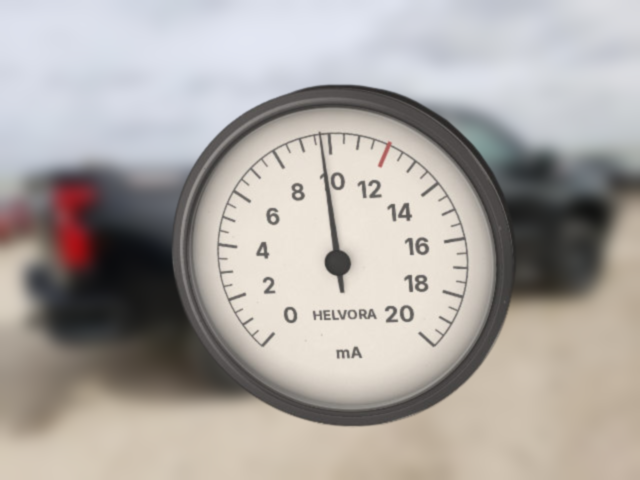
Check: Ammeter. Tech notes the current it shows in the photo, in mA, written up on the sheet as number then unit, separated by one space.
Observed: 9.75 mA
